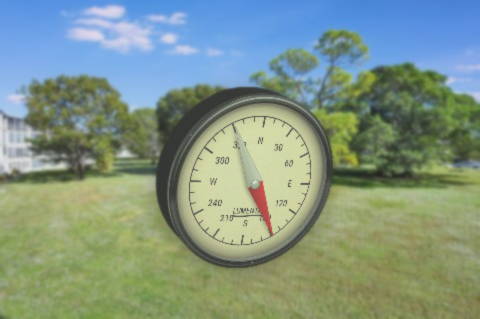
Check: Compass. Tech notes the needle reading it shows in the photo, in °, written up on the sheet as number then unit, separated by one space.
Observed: 150 °
